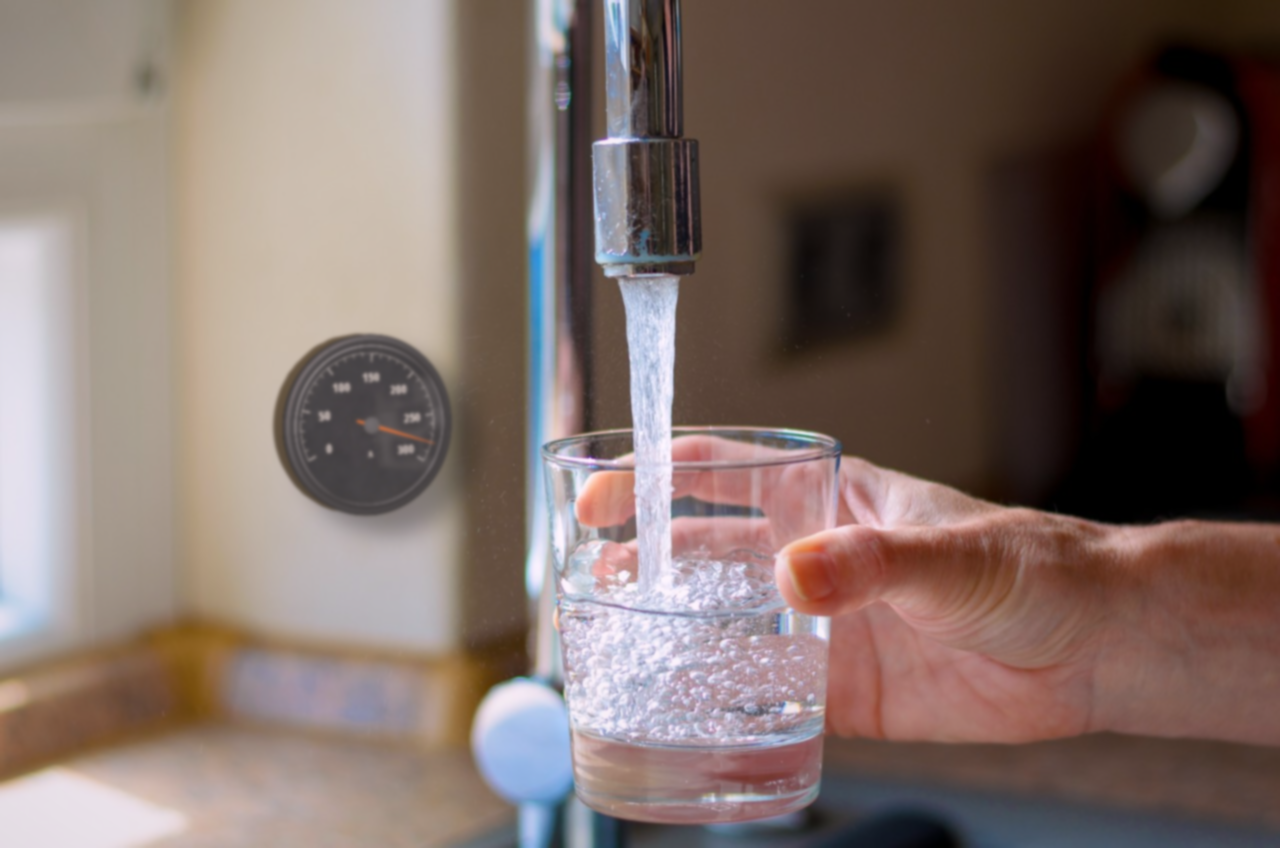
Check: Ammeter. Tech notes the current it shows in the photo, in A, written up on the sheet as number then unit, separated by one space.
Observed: 280 A
